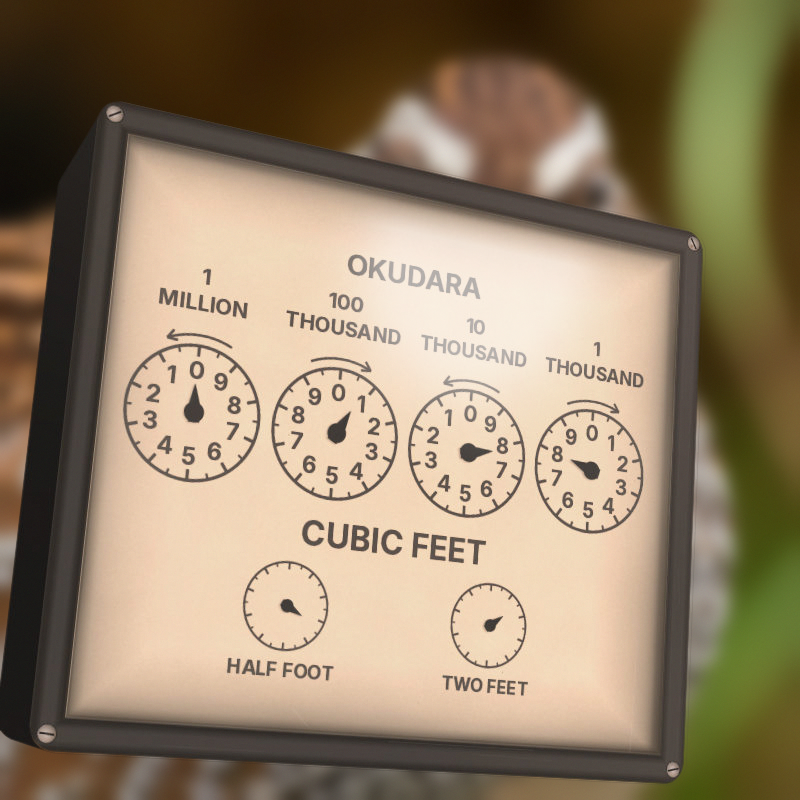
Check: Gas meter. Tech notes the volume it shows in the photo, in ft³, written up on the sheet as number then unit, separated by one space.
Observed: 7800 ft³
